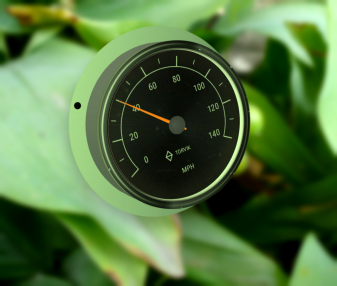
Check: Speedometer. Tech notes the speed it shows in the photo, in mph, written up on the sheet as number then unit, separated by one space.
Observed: 40 mph
